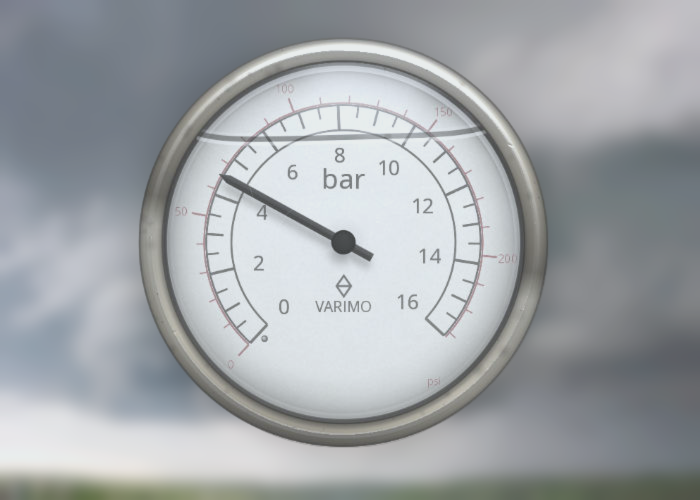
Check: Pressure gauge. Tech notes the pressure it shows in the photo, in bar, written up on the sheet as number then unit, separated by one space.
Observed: 4.5 bar
